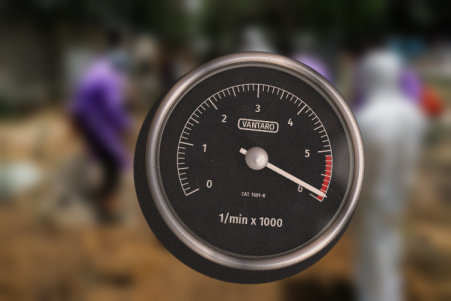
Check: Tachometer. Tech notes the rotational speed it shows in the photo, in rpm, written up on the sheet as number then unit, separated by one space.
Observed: 5900 rpm
